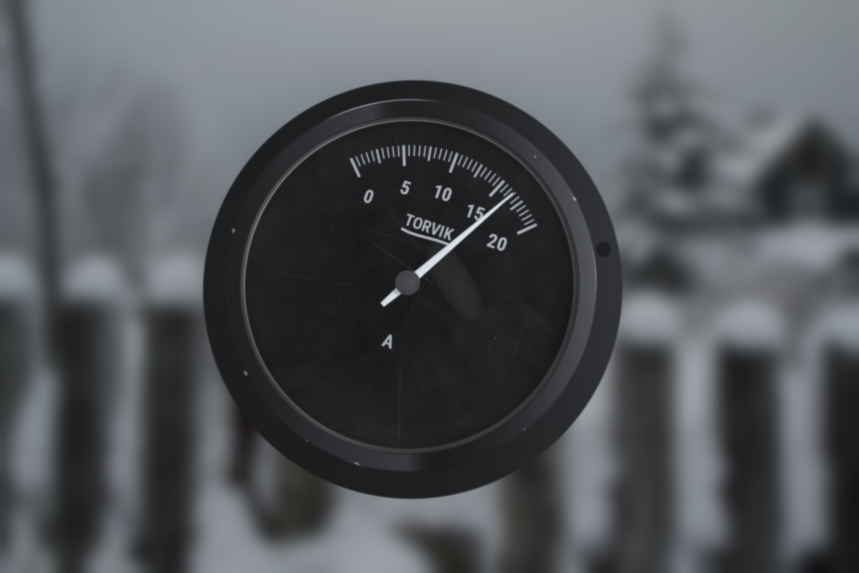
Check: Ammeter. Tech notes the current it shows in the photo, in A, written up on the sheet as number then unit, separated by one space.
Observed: 16.5 A
